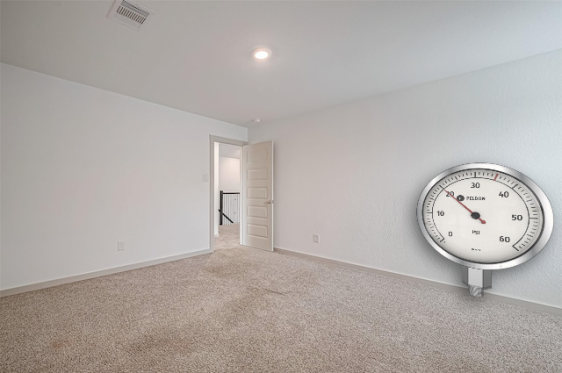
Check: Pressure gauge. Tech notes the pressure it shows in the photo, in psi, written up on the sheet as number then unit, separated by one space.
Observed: 20 psi
